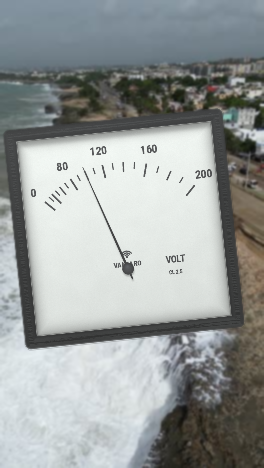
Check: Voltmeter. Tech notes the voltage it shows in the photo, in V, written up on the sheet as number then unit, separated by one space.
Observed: 100 V
